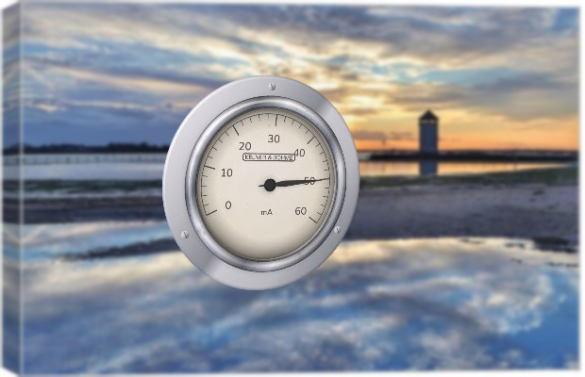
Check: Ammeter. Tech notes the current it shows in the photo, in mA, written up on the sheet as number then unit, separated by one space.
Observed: 50 mA
